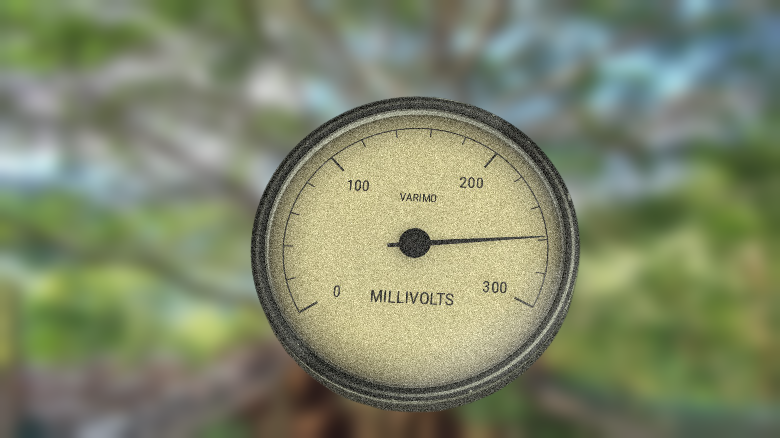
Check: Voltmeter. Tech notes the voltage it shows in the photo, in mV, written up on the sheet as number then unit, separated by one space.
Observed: 260 mV
